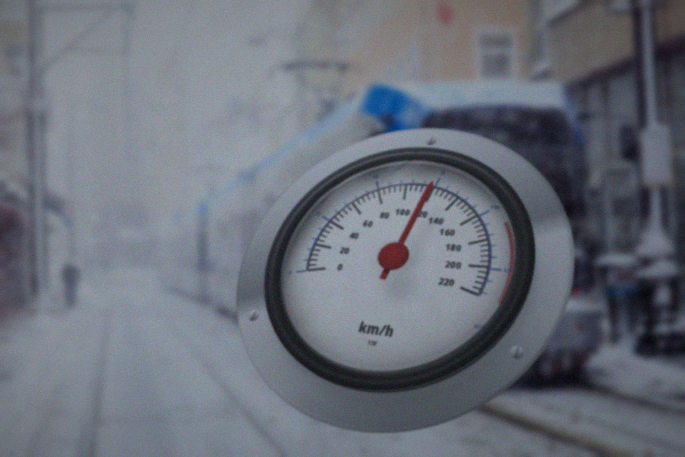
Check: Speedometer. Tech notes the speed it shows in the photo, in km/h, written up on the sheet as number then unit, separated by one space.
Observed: 120 km/h
